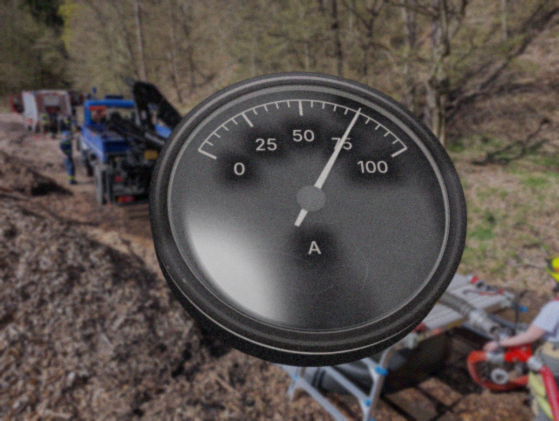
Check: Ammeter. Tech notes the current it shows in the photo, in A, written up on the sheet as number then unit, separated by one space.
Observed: 75 A
